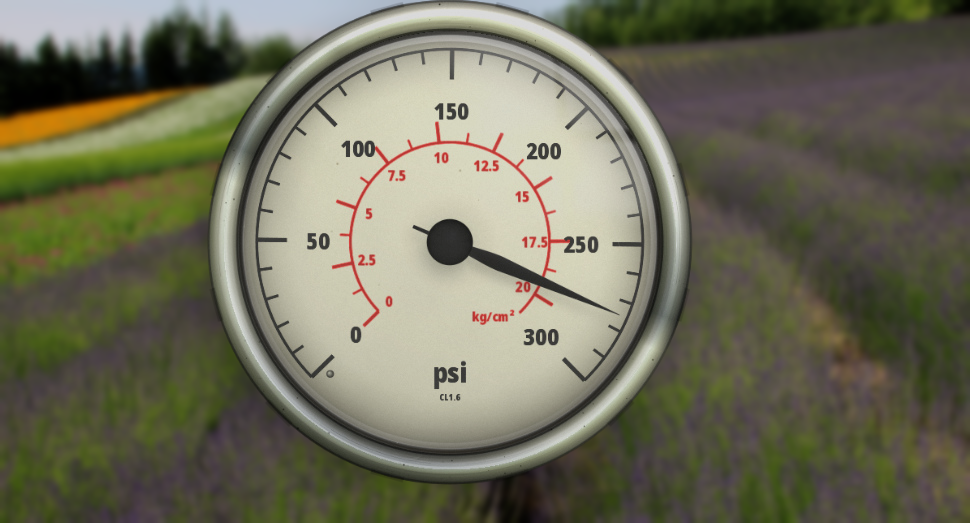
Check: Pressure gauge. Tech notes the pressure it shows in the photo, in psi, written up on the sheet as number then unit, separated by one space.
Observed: 275 psi
